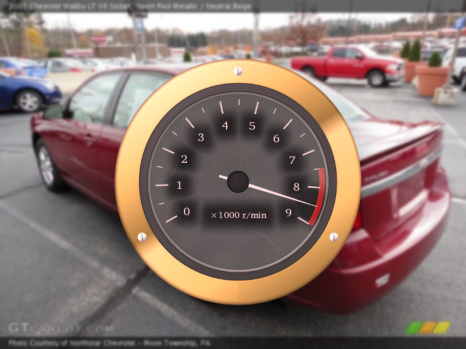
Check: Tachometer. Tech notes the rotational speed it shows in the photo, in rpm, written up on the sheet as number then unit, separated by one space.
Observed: 8500 rpm
